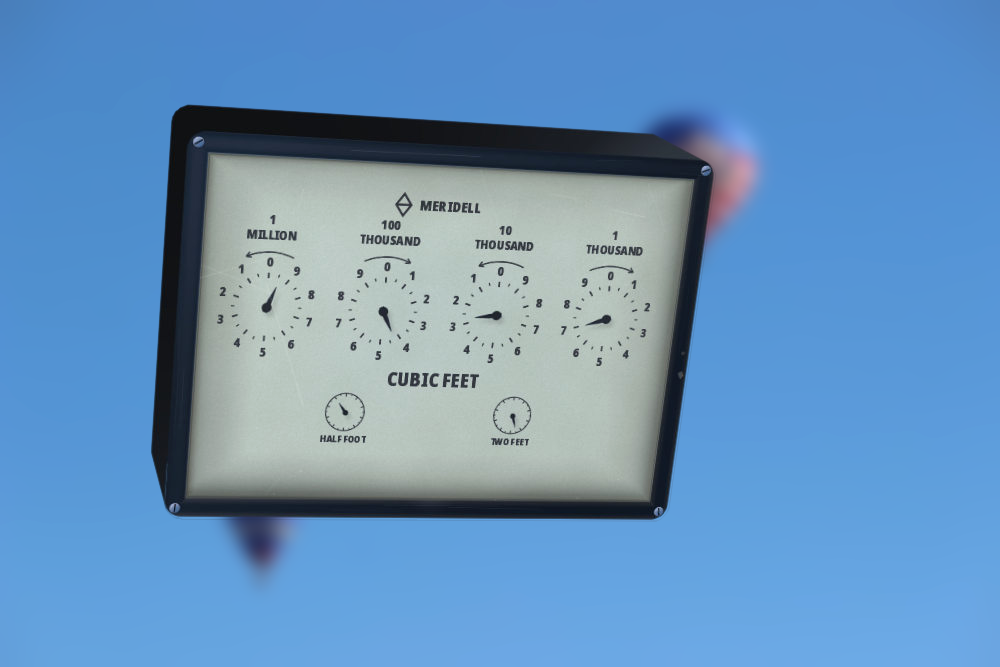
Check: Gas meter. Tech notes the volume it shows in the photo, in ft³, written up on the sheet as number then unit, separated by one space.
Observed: 942700 ft³
